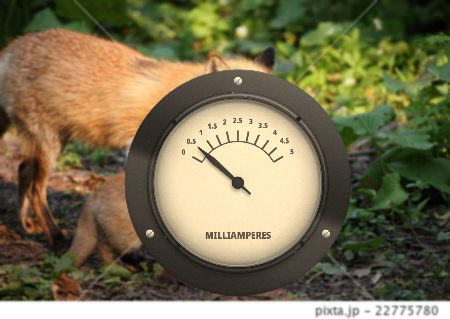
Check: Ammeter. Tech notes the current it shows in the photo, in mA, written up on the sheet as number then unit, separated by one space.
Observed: 0.5 mA
